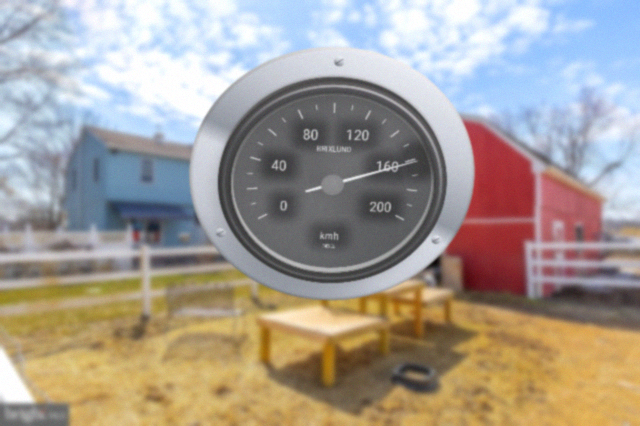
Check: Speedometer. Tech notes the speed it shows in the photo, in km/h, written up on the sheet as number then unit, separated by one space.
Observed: 160 km/h
